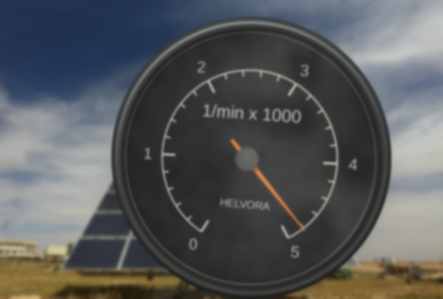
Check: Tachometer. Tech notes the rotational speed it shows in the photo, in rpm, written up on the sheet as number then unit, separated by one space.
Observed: 4800 rpm
